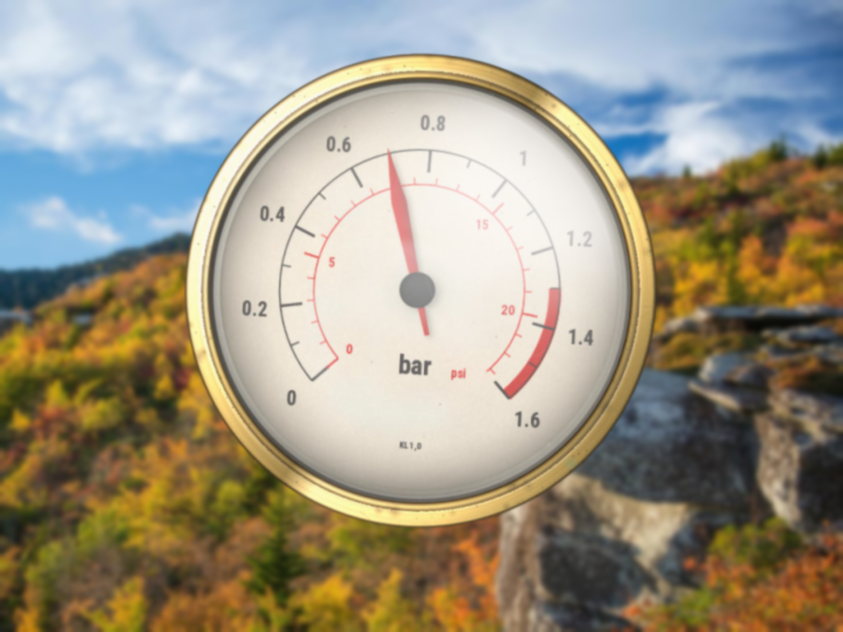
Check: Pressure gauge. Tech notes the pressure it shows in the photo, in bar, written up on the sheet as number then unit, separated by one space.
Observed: 0.7 bar
